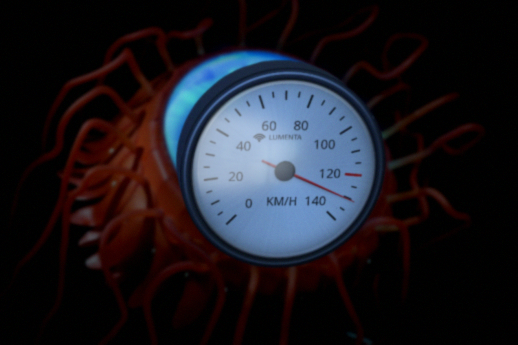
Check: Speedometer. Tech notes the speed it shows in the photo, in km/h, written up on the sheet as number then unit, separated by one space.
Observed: 130 km/h
